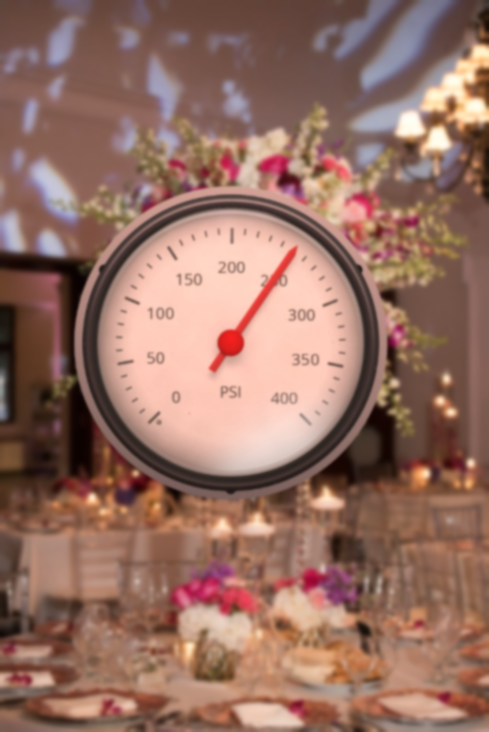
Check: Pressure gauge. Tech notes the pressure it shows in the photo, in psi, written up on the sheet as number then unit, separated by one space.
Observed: 250 psi
